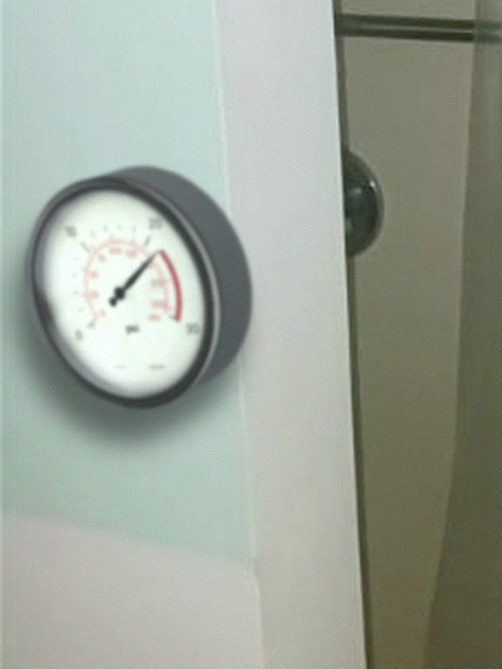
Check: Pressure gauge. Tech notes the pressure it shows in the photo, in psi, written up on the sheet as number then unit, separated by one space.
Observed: 22 psi
